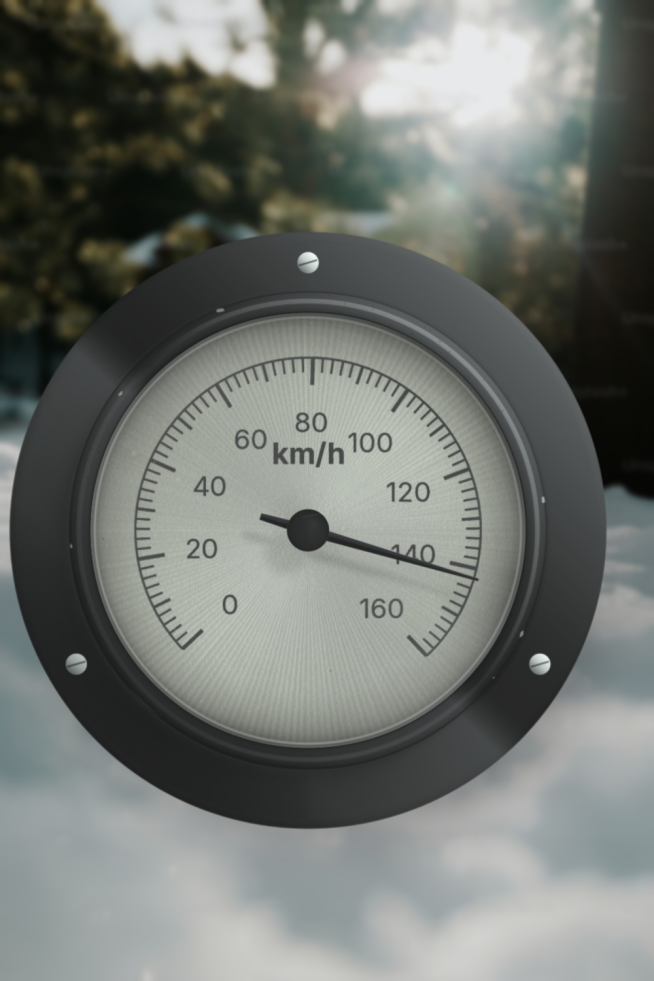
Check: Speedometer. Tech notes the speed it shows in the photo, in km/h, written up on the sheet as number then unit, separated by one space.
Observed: 142 km/h
